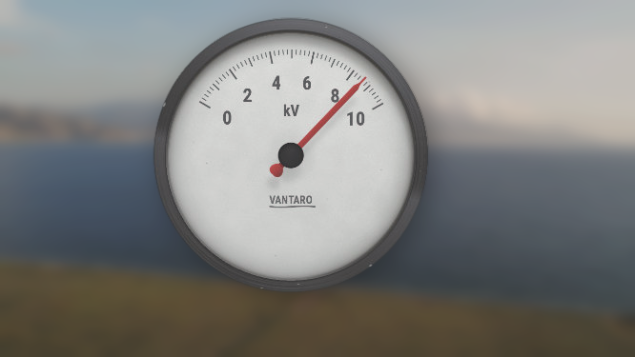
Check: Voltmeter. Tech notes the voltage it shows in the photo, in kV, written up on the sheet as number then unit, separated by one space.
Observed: 8.6 kV
